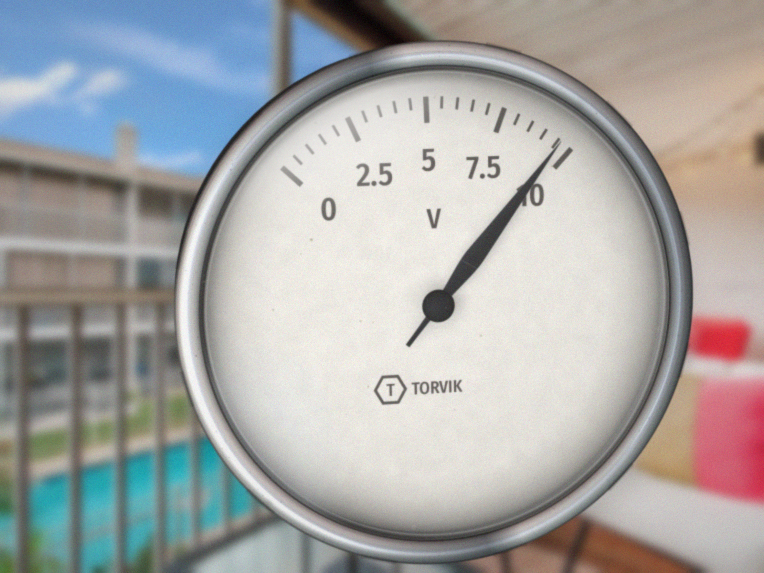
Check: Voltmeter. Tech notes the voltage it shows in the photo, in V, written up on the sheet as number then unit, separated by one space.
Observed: 9.5 V
